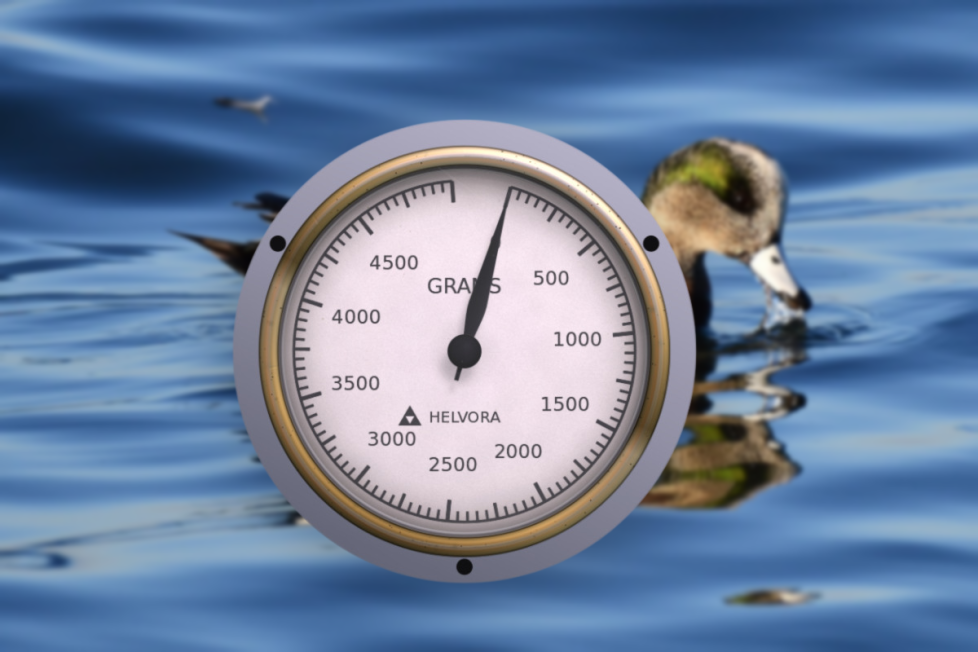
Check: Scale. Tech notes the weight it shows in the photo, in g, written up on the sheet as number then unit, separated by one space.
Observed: 0 g
